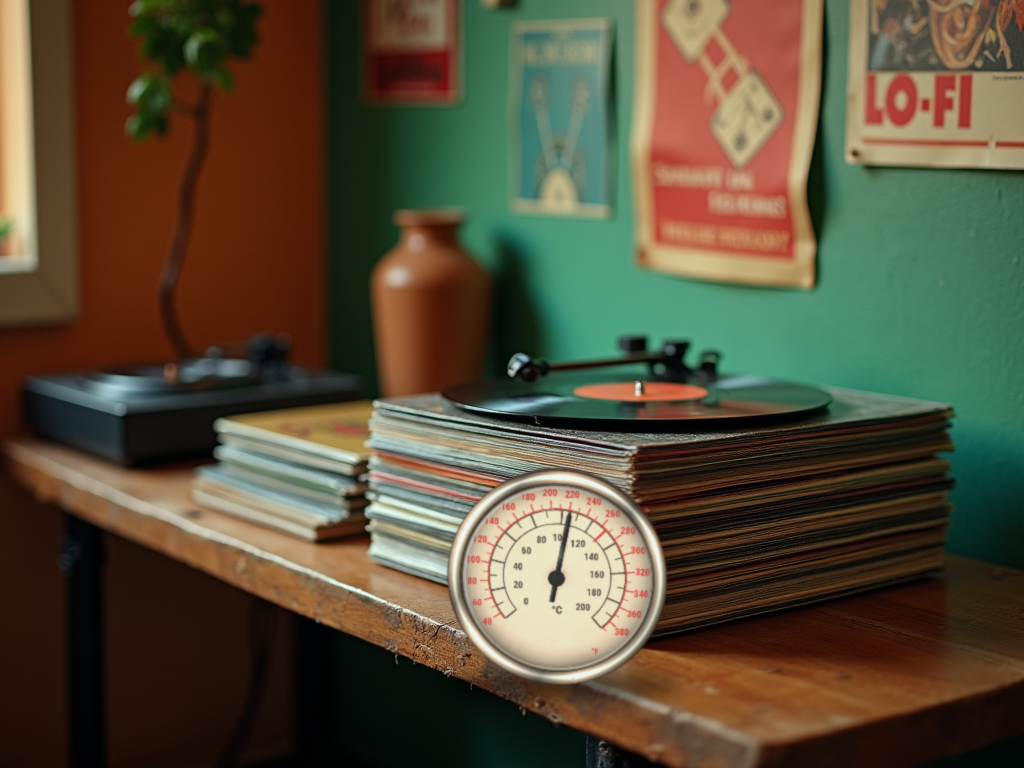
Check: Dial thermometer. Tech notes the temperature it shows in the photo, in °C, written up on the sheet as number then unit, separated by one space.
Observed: 105 °C
